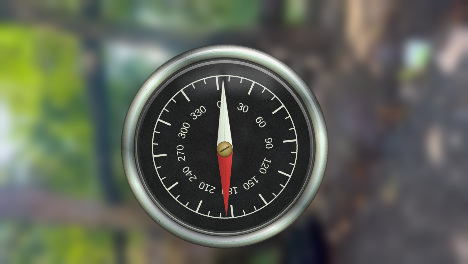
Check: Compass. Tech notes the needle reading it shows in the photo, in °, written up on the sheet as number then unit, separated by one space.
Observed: 185 °
